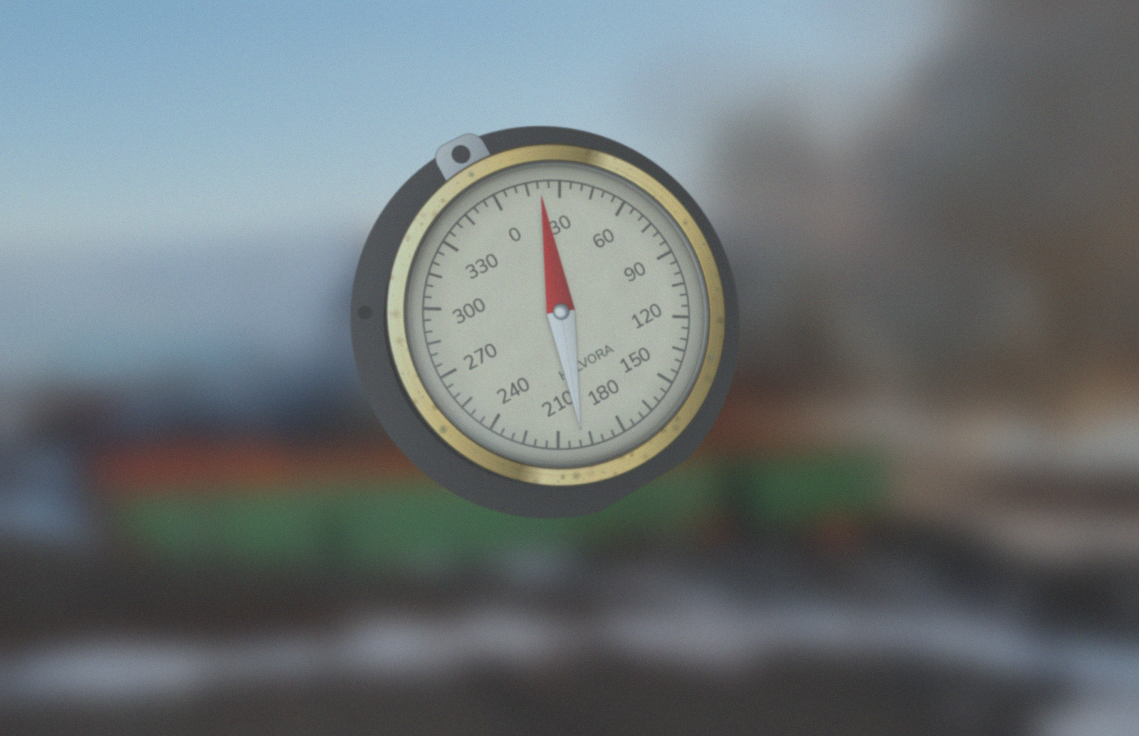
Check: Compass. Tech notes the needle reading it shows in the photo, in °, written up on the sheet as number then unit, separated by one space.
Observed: 20 °
